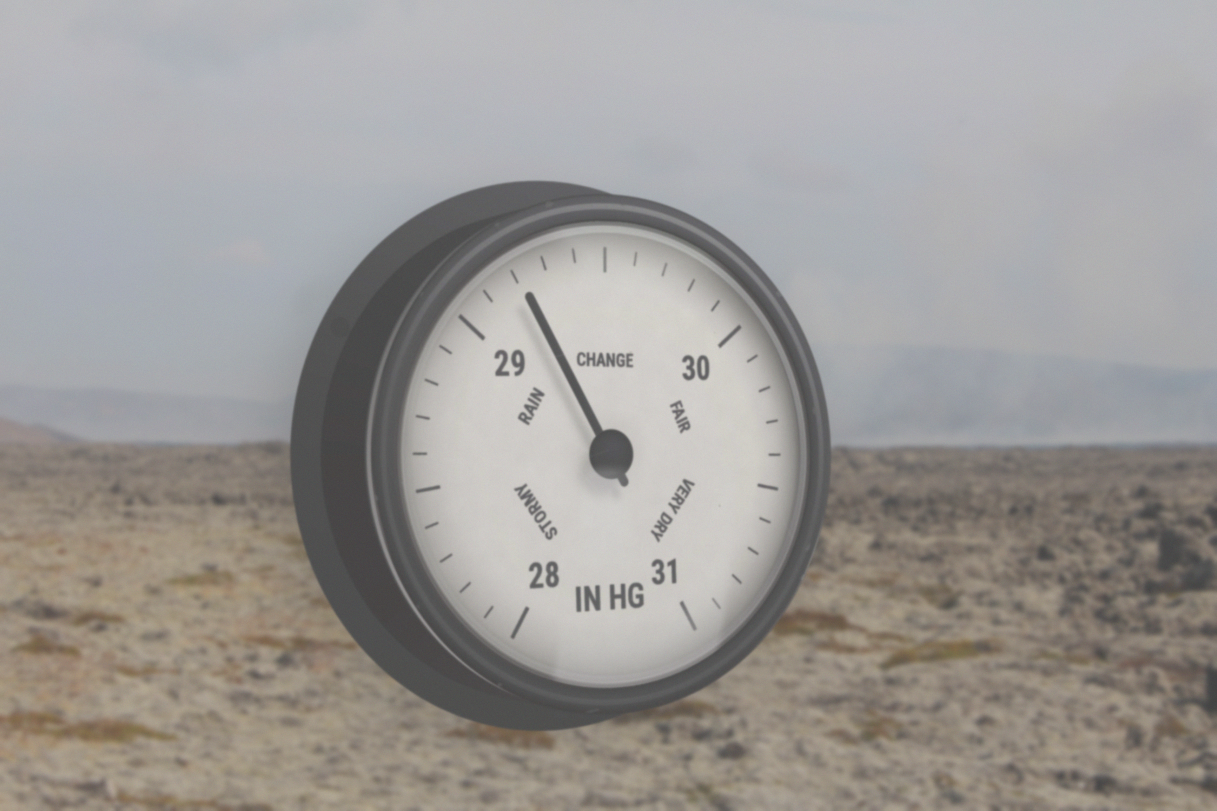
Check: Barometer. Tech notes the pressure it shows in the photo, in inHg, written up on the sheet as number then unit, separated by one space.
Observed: 29.2 inHg
